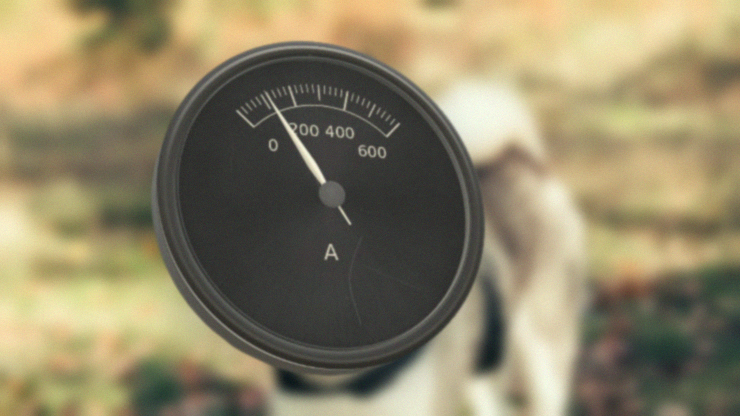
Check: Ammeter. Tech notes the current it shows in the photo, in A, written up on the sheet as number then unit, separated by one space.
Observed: 100 A
